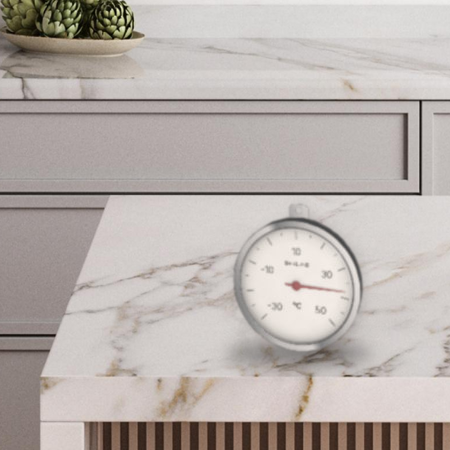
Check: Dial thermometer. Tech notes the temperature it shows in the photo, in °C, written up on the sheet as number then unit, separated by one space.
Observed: 37.5 °C
